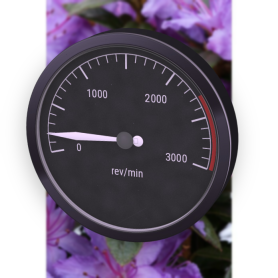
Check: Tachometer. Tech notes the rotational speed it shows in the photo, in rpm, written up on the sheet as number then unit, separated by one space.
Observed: 200 rpm
